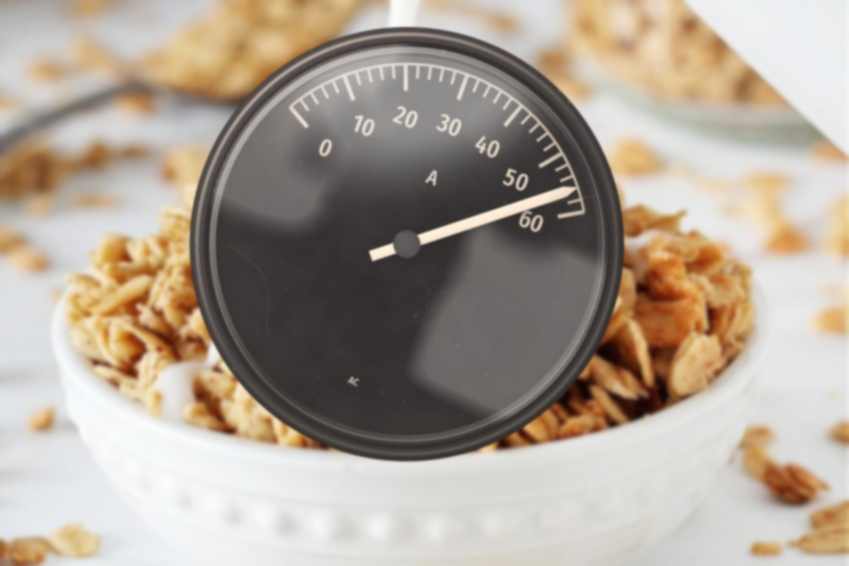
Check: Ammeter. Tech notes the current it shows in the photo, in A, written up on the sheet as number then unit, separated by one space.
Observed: 56 A
